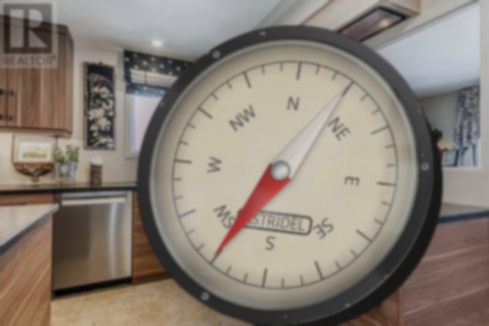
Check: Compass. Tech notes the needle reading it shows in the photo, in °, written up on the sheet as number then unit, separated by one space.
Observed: 210 °
